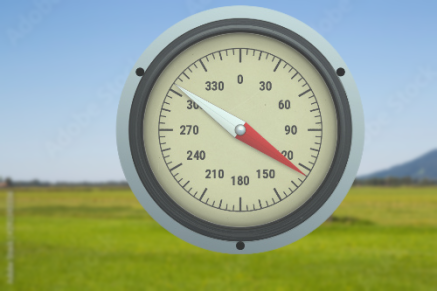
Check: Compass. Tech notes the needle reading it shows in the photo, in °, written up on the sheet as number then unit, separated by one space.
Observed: 125 °
